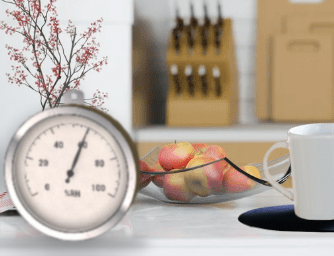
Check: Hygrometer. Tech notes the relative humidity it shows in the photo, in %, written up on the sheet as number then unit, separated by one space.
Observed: 60 %
